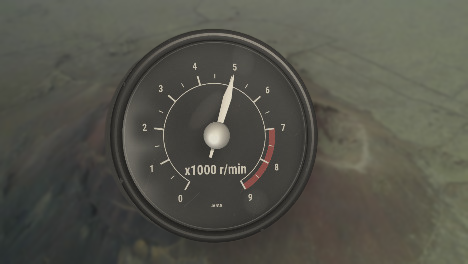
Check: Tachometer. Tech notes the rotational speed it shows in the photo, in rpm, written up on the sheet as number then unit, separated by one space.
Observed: 5000 rpm
